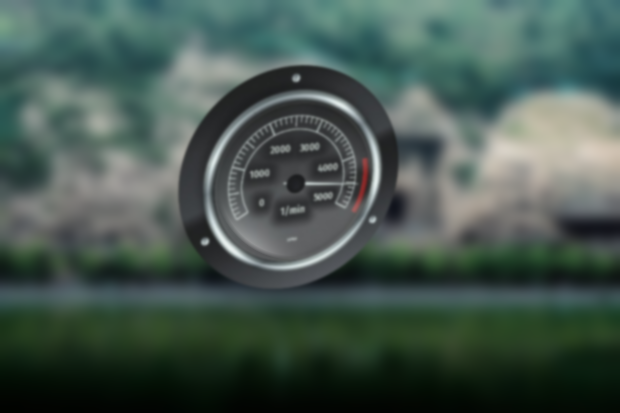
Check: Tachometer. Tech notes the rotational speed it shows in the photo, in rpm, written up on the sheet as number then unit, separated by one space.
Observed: 4500 rpm
